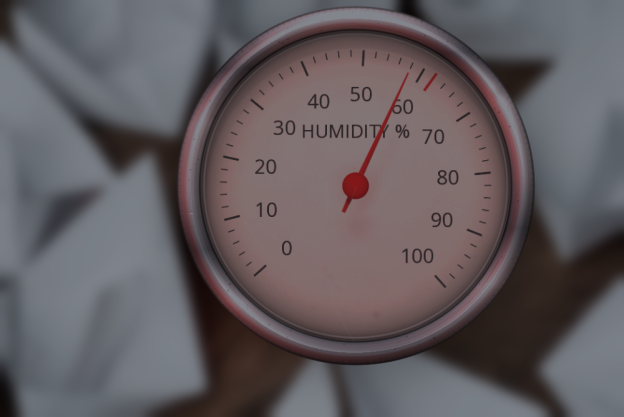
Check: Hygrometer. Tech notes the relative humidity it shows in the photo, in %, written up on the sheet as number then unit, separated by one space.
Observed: 58 %
